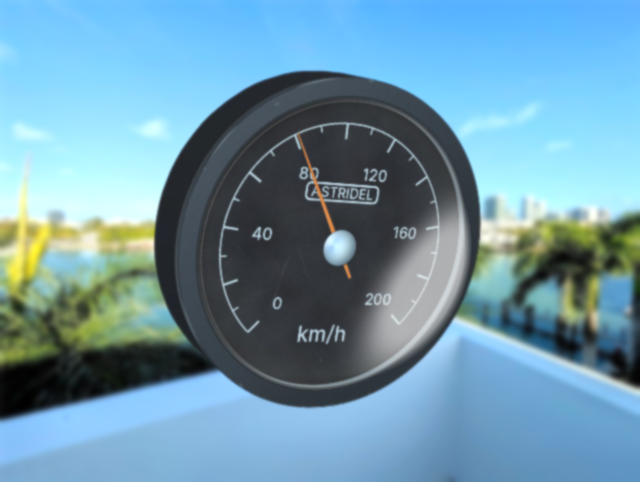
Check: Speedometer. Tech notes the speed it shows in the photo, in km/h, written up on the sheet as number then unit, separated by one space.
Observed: 80 km/h
